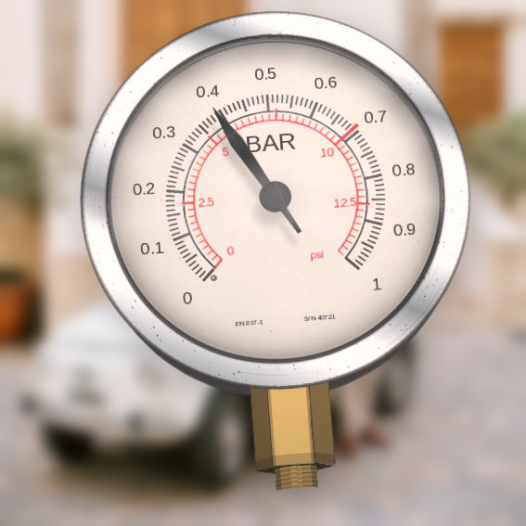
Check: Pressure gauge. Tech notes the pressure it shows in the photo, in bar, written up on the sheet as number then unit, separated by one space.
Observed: 0.39 bar
